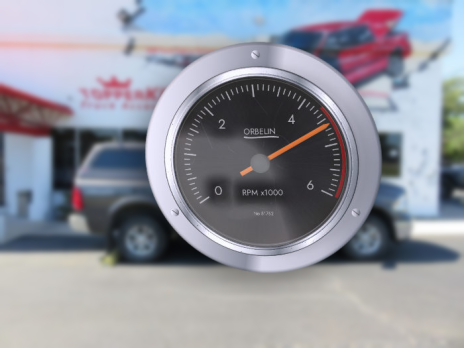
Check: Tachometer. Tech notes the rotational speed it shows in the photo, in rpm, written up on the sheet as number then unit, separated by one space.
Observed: 4600 rpm
